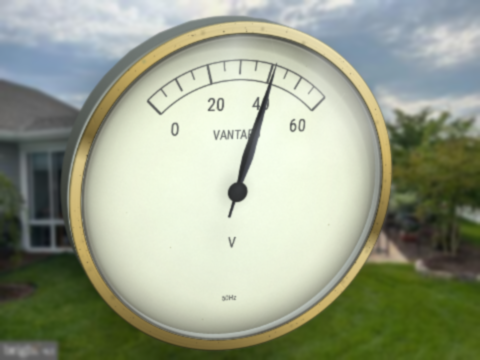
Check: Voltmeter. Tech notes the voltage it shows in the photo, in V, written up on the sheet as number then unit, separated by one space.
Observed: 40 V
